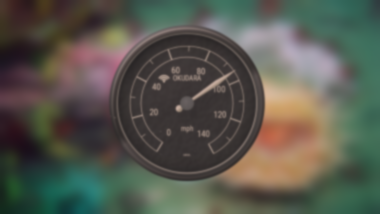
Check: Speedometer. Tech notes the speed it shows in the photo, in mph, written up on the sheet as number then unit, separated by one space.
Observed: 95 mph
